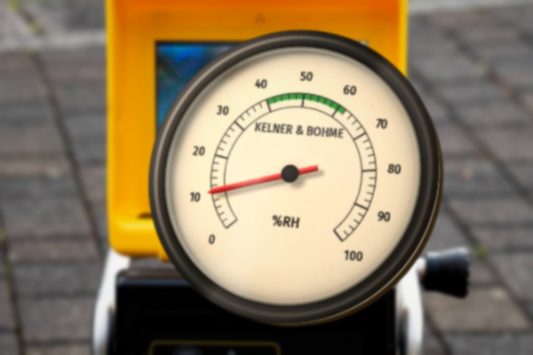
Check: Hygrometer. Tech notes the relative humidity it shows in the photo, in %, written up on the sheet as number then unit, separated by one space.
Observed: 10 %
